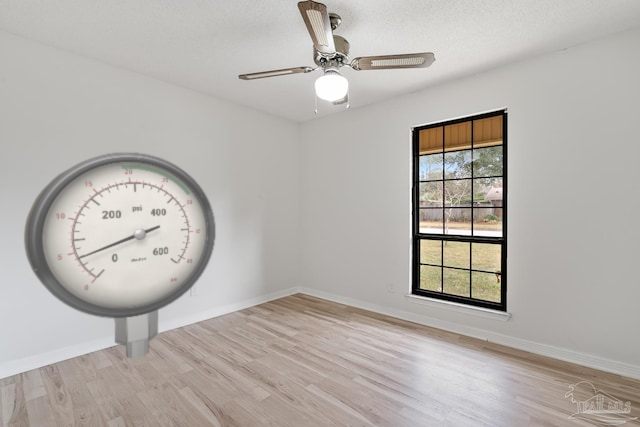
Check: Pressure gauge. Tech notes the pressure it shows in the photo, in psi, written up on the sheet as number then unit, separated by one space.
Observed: 60 psi
